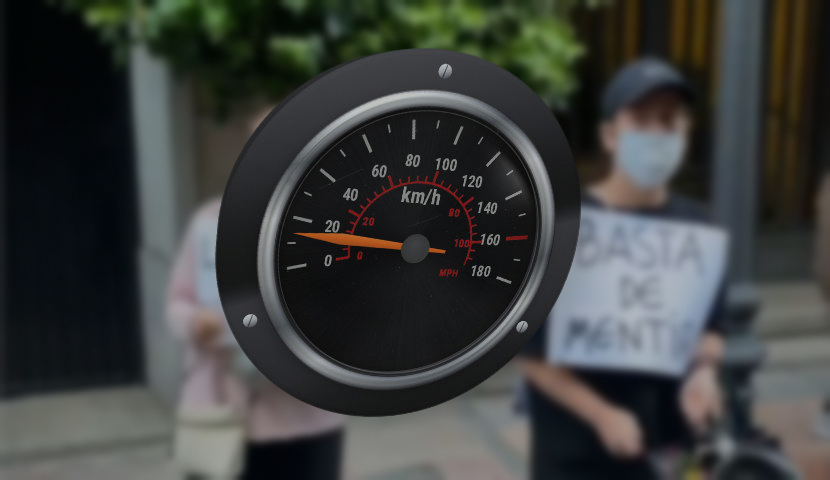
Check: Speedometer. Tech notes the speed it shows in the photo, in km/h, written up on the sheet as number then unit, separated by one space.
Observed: 15 km/h
